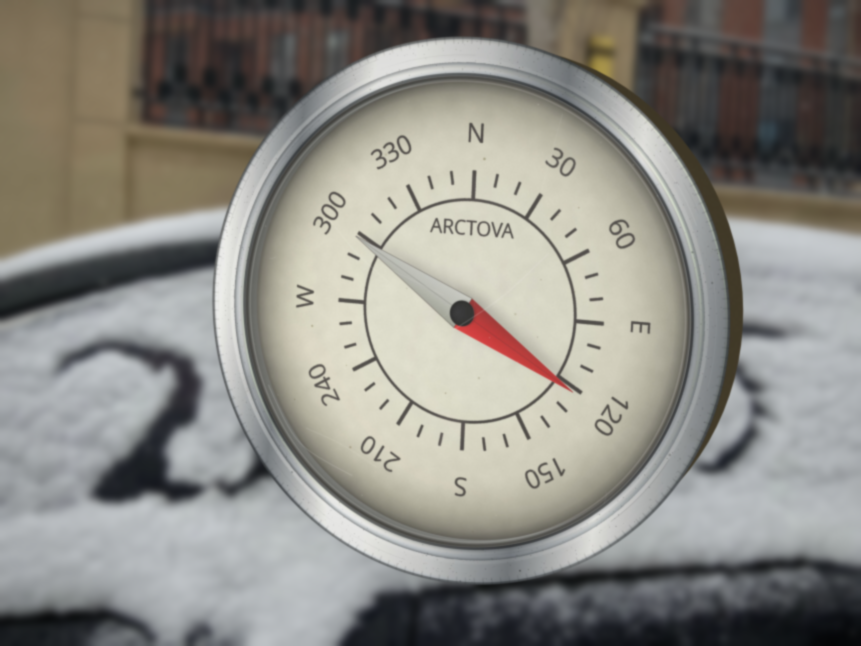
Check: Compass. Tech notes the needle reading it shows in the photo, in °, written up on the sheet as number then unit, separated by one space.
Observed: 120 °
